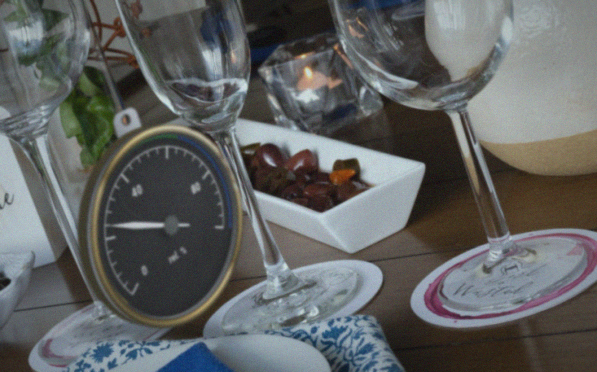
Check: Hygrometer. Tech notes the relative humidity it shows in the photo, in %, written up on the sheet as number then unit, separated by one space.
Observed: 24 %
